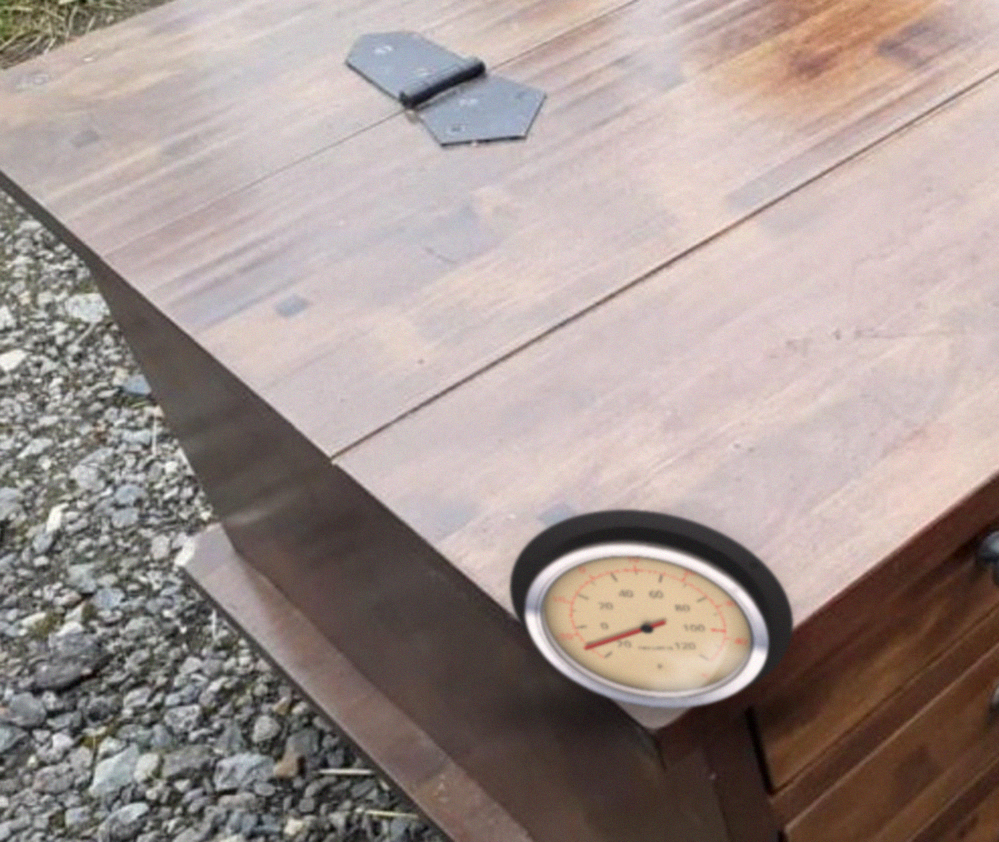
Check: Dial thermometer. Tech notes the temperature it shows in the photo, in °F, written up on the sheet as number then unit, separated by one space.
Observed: -10 °F
